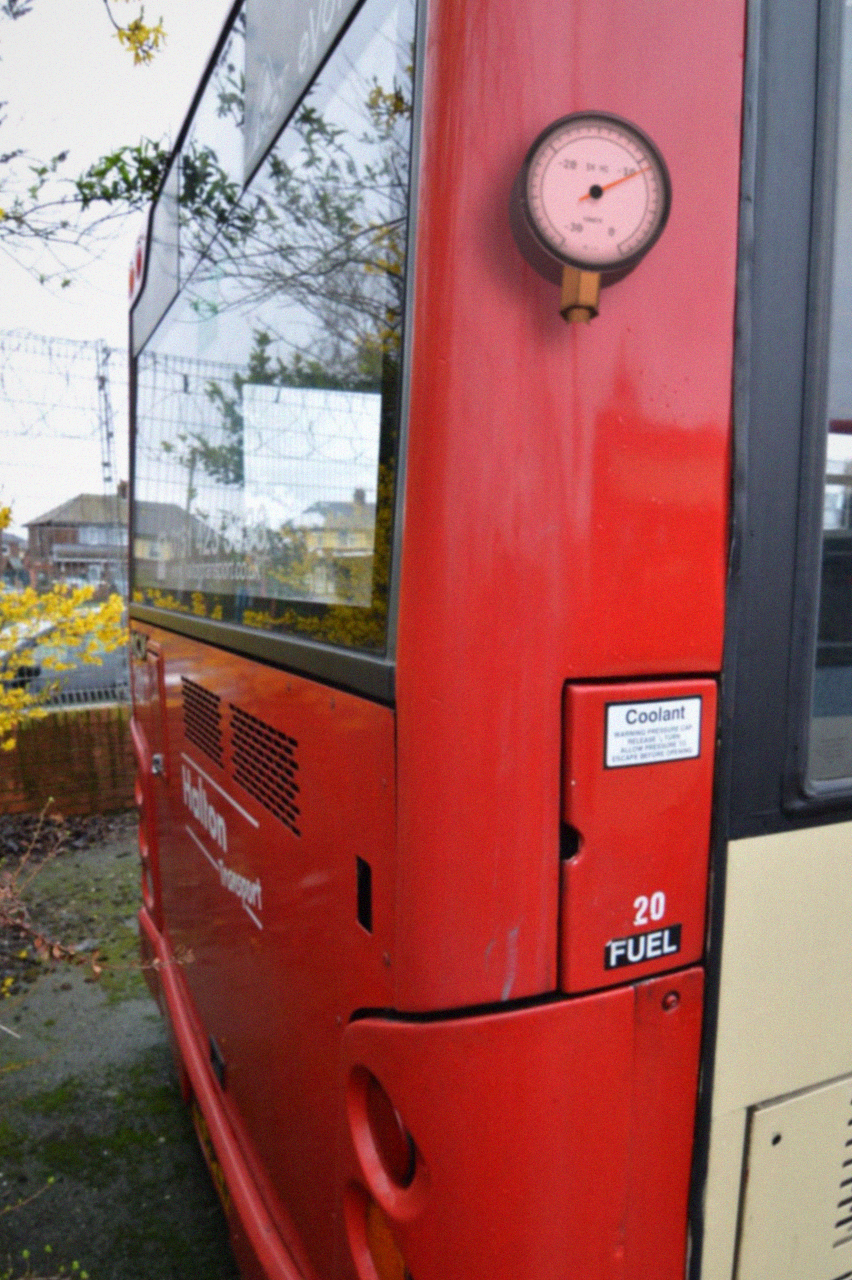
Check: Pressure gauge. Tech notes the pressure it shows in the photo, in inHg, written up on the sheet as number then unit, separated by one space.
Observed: -9 inHg
